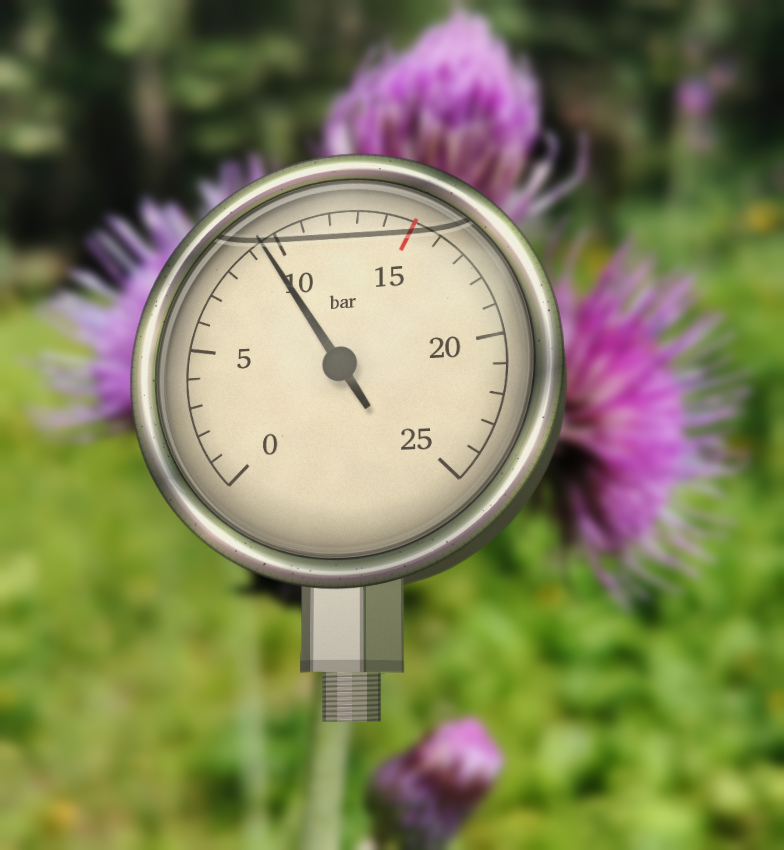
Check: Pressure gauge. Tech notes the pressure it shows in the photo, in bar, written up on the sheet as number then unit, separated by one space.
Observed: 9.5 bar
